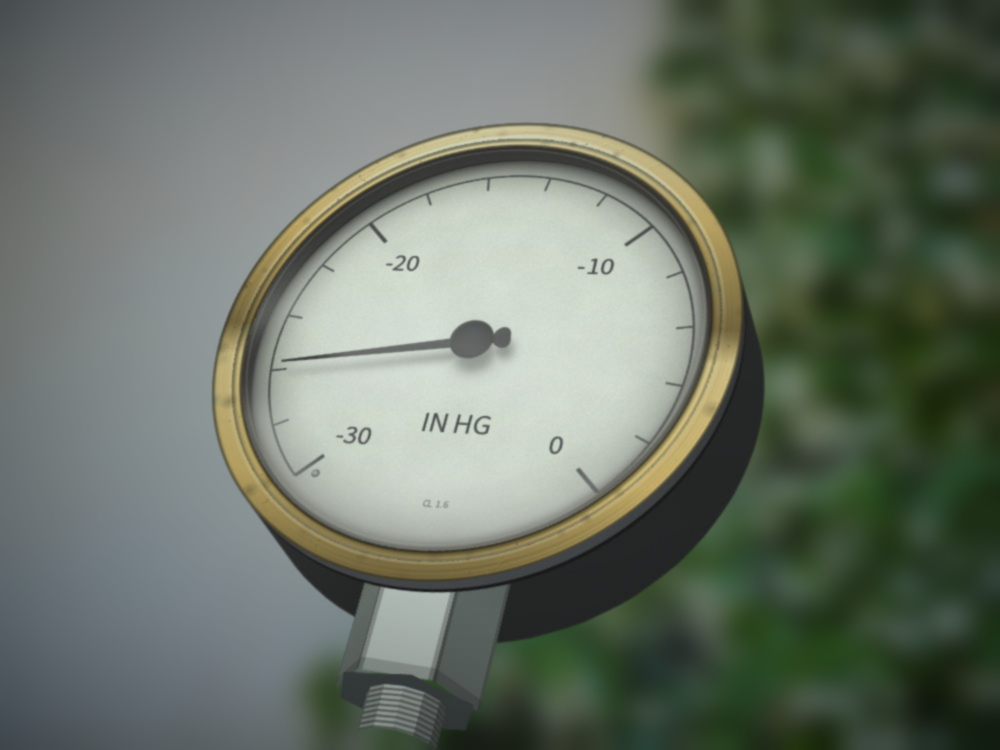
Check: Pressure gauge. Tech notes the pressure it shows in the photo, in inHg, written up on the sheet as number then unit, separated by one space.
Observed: -26 inHg
